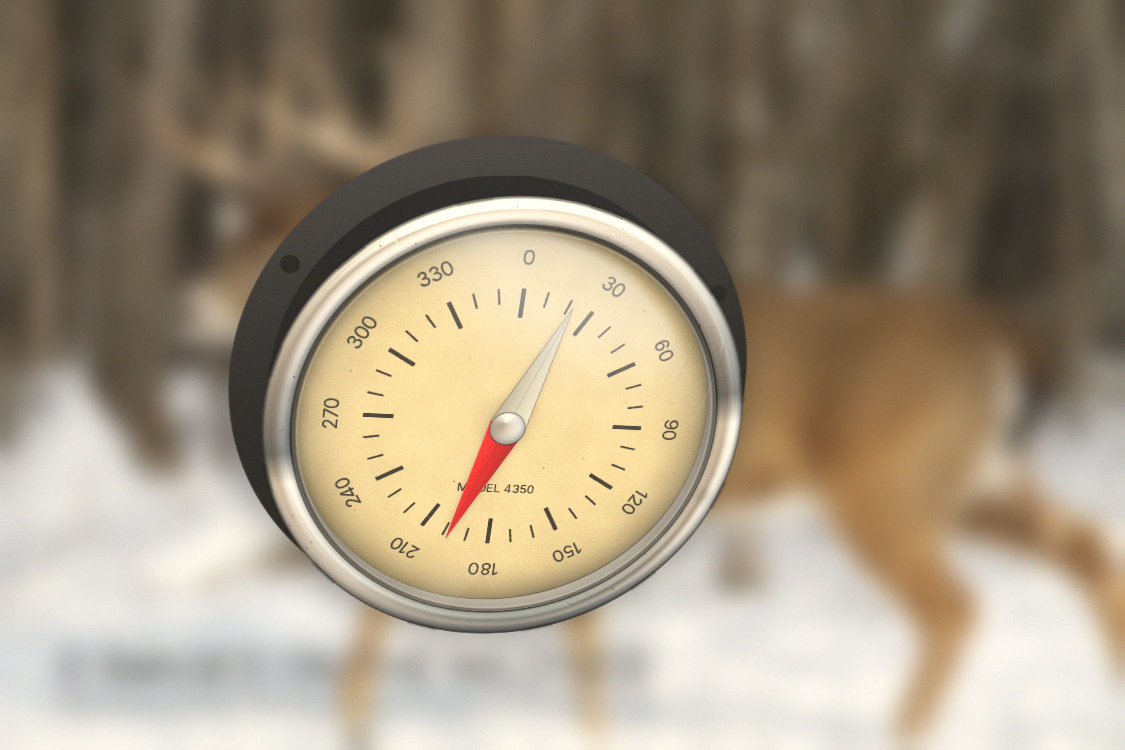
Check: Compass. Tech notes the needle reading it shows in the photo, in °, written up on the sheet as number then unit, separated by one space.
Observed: 200 °
